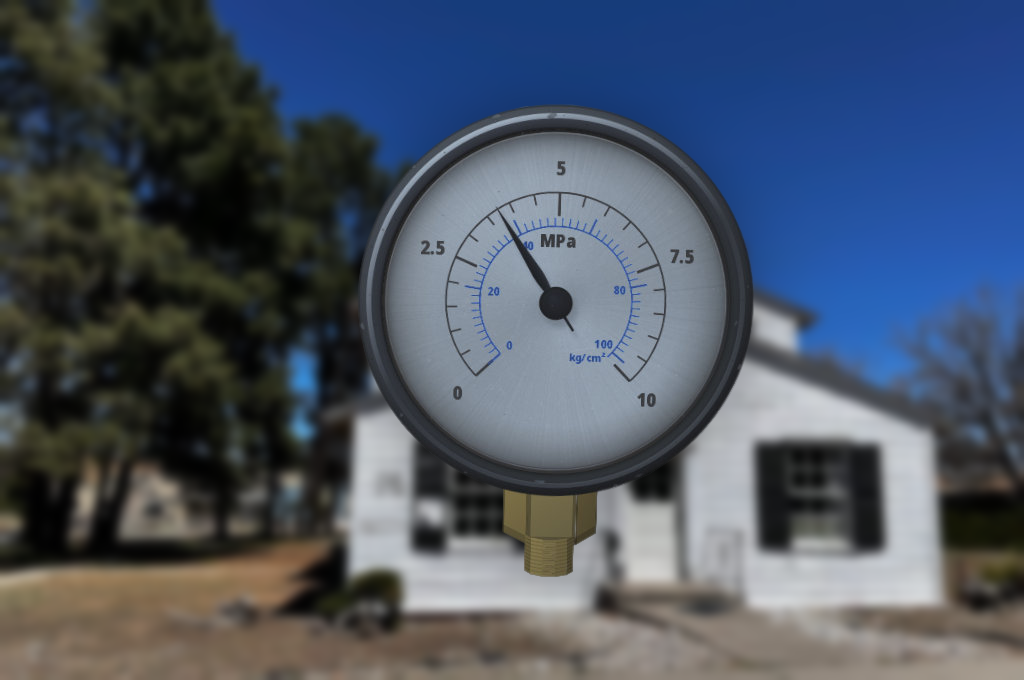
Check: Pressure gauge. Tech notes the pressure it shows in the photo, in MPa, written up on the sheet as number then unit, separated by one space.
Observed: 3.75 MPa
